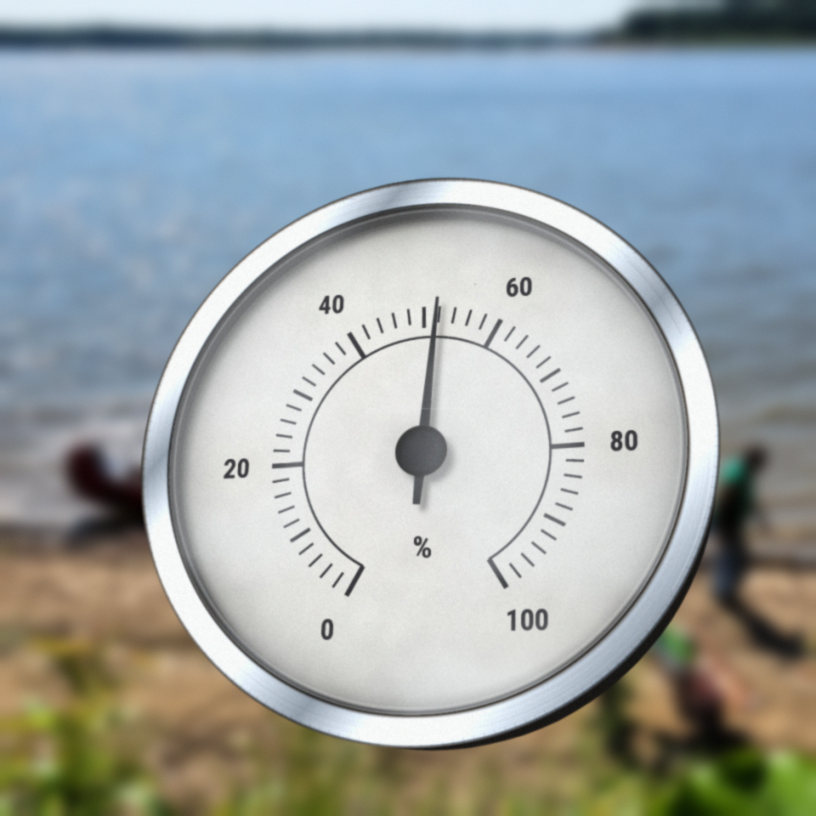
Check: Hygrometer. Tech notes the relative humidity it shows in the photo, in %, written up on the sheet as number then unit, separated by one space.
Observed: 52 %
